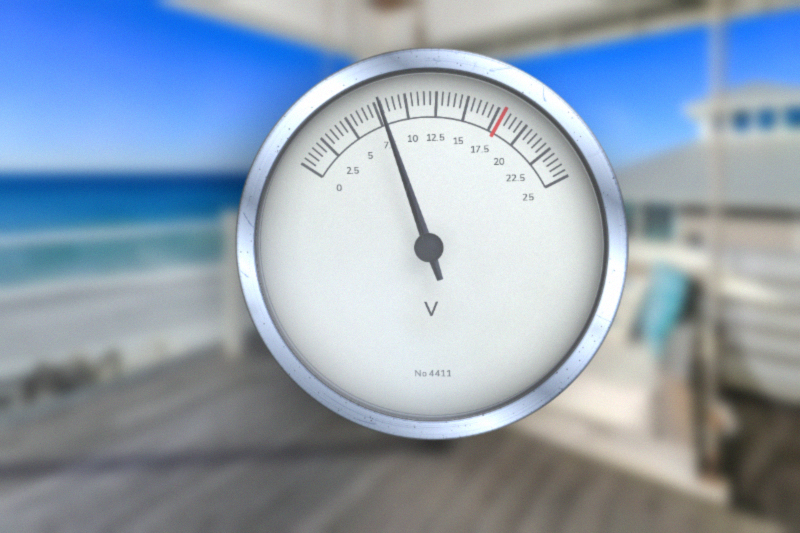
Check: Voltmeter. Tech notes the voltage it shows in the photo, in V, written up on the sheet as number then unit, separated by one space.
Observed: 8 V
